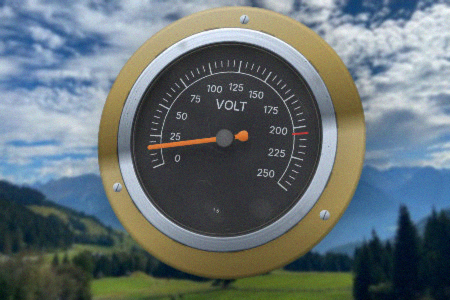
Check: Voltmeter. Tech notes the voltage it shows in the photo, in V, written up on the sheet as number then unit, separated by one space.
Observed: 15 V
